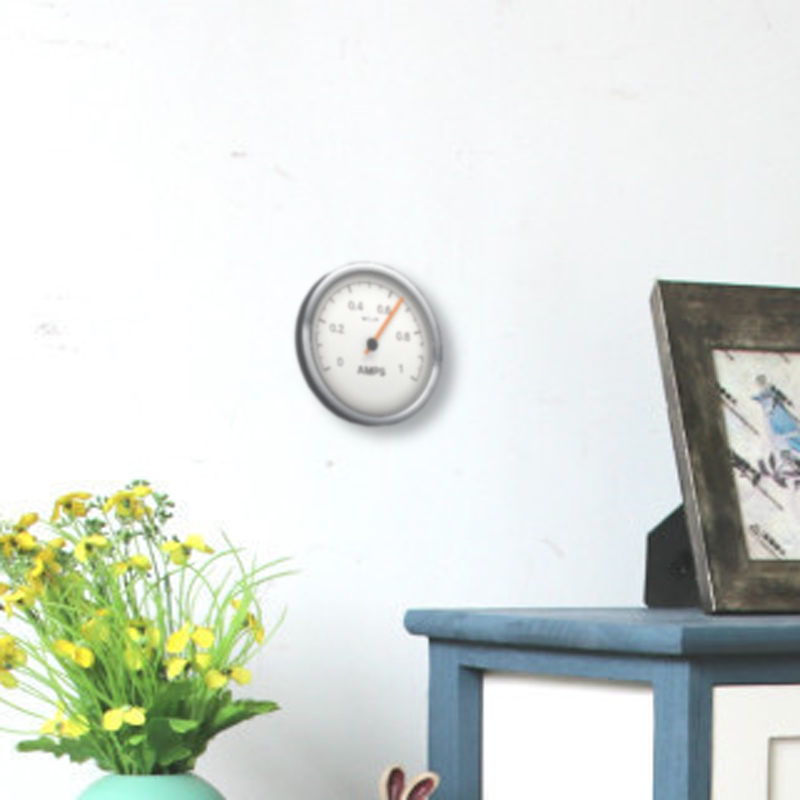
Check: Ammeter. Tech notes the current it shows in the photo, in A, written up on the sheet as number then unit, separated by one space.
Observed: 0.65 A
